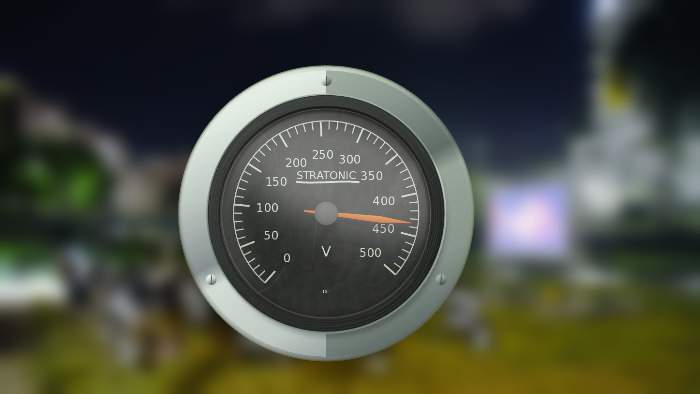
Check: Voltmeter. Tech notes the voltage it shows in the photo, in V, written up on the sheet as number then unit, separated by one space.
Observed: 435 V
